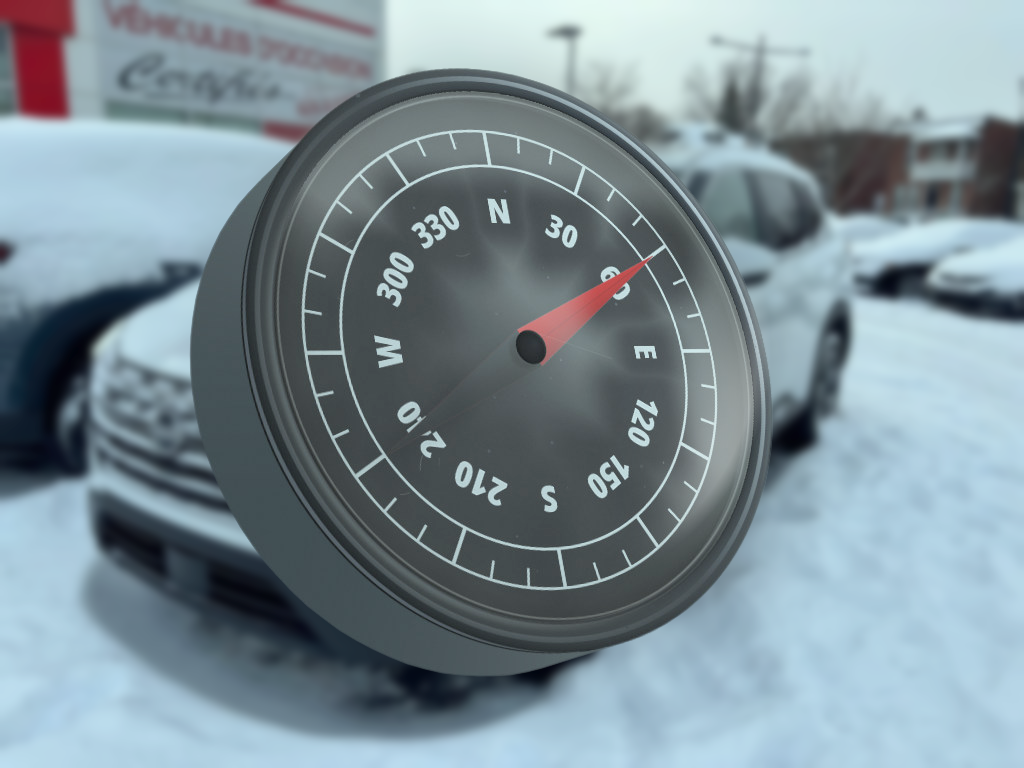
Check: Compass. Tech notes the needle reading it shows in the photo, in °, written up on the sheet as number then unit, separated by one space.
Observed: 60 °
